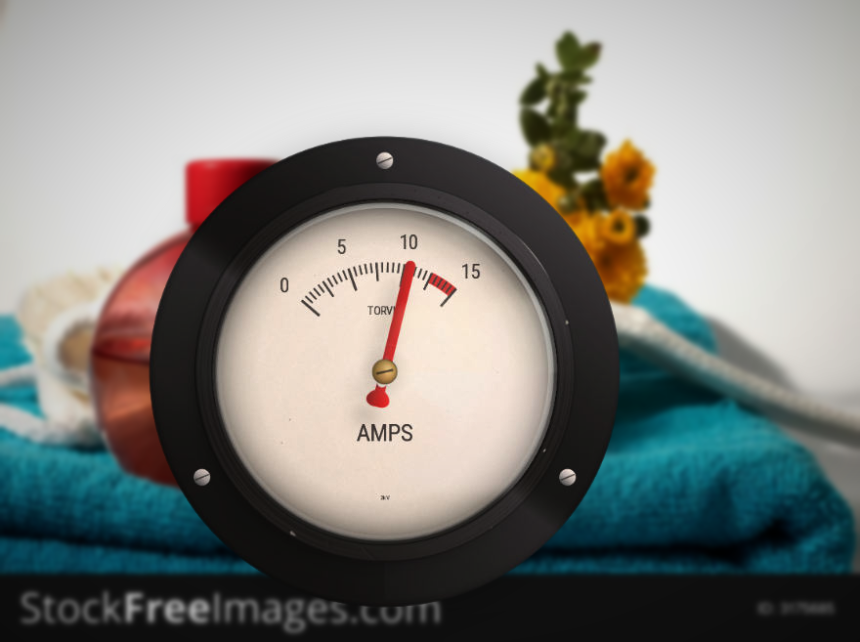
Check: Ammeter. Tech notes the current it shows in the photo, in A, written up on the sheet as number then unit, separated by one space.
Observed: 10.5 A
